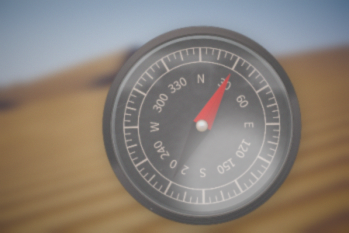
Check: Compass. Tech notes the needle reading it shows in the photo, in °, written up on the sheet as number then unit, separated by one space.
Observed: 30 °
